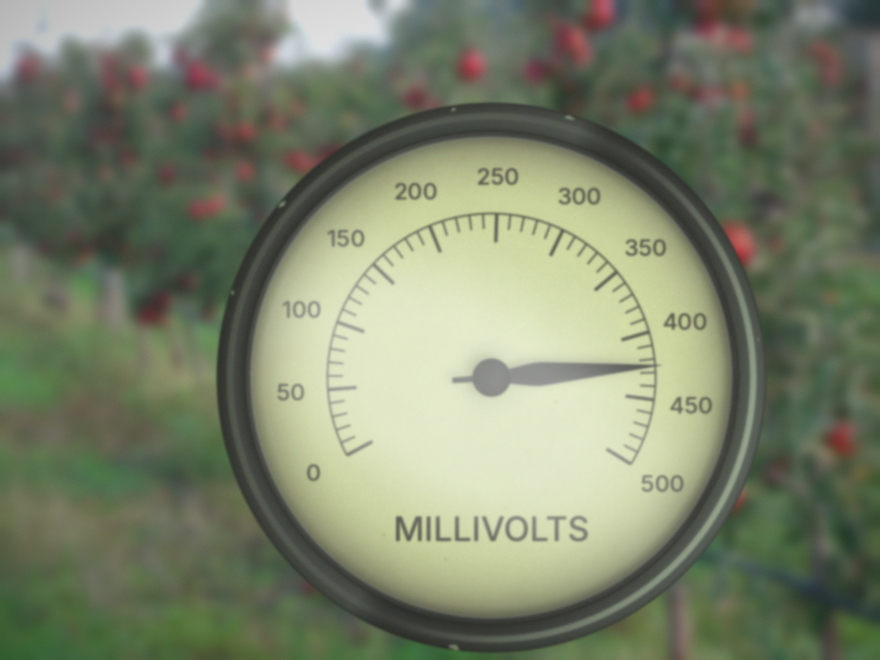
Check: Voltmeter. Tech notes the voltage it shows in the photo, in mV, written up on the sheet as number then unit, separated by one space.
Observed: 425 mV
